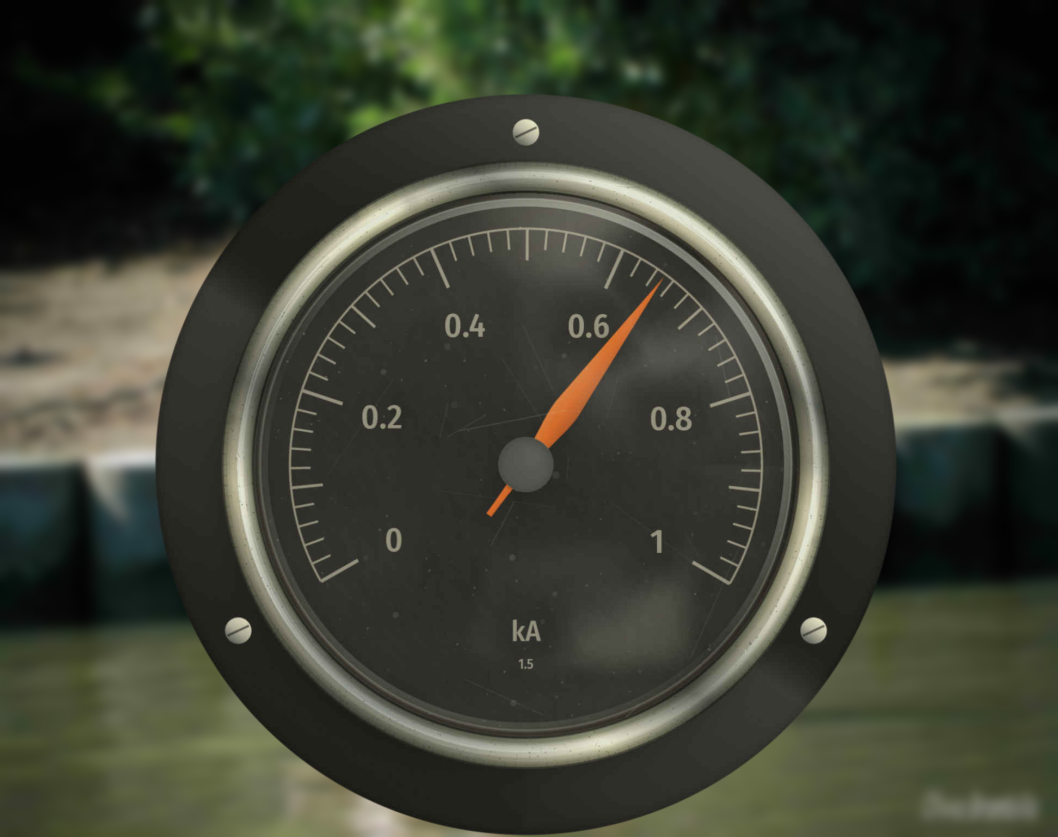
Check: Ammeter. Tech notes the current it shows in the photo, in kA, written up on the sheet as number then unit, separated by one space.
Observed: 0.65 kA
